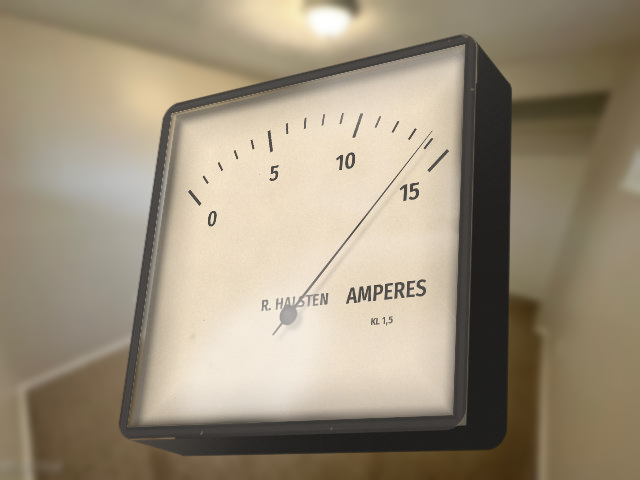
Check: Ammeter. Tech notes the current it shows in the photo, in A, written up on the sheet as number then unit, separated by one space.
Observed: 14 A
